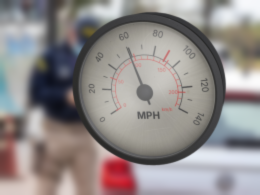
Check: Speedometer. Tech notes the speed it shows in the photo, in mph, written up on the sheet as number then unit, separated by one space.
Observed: 60 mph
